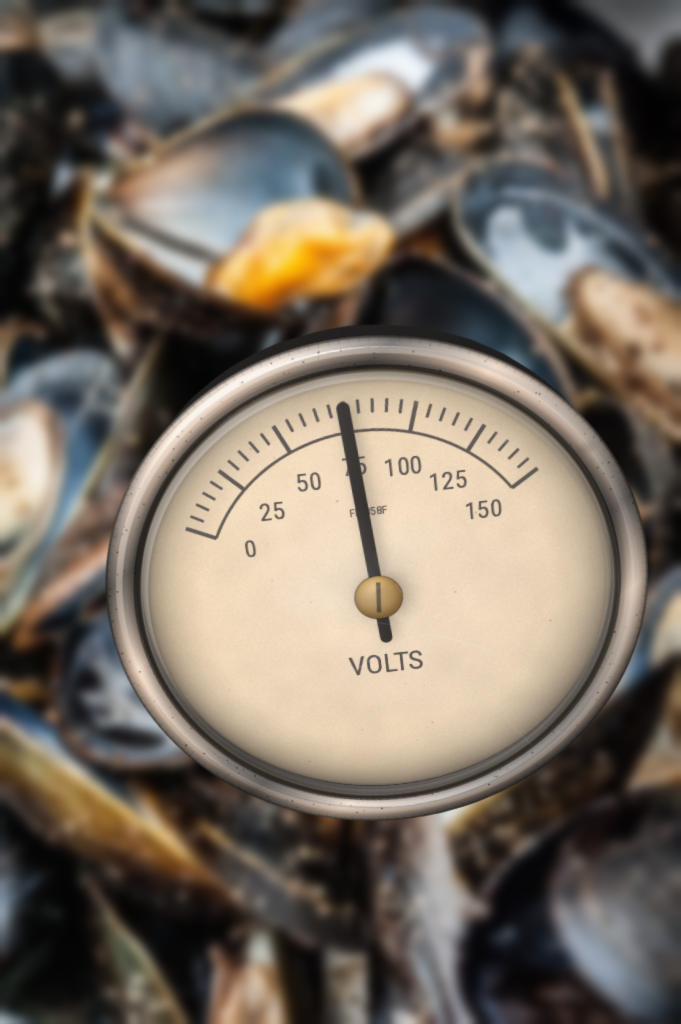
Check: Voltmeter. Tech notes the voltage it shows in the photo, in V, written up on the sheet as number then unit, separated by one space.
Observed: 75 V
